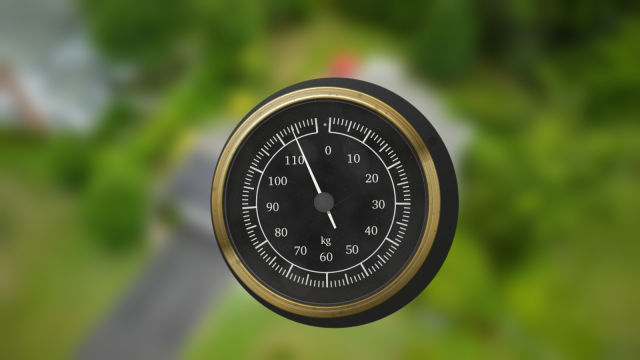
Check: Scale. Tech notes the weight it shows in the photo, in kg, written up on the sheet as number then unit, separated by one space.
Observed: 114 kg
